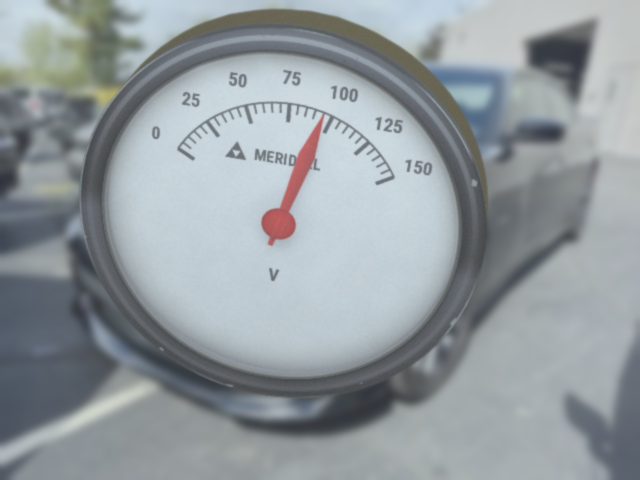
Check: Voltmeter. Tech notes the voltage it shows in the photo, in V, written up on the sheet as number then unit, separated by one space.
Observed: 95 V
